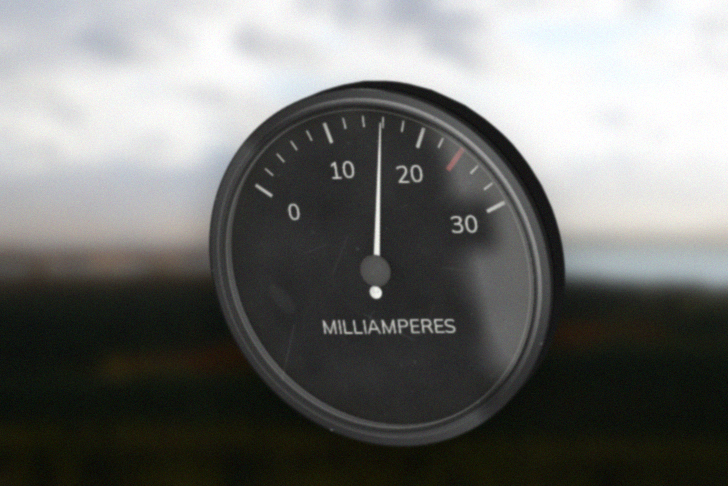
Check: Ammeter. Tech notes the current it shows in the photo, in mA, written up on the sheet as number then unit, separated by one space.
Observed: 16 mA
